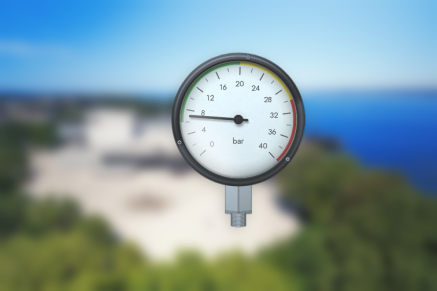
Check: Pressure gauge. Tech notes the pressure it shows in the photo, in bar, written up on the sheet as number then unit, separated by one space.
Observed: 7 bar
